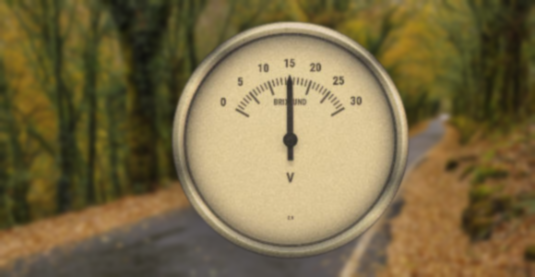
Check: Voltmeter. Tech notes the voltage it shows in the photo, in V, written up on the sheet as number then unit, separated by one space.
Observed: 15 V
